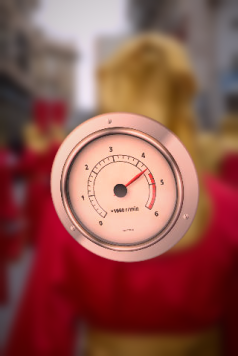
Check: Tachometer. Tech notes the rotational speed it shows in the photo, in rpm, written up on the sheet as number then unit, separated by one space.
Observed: 4400 rpm
